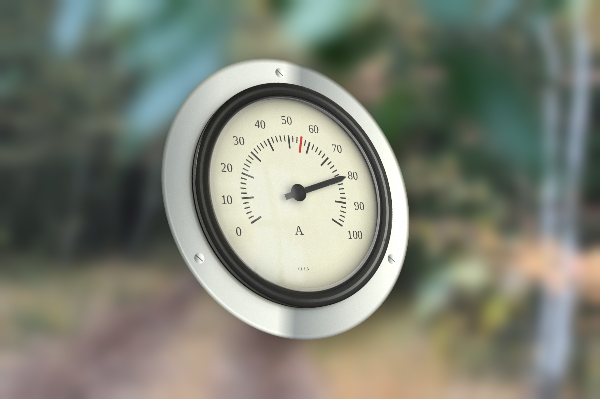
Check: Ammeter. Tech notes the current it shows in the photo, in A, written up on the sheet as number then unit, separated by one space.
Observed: 80 A
